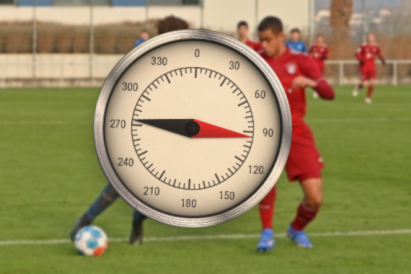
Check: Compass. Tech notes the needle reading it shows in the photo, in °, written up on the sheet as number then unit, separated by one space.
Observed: 95 °
